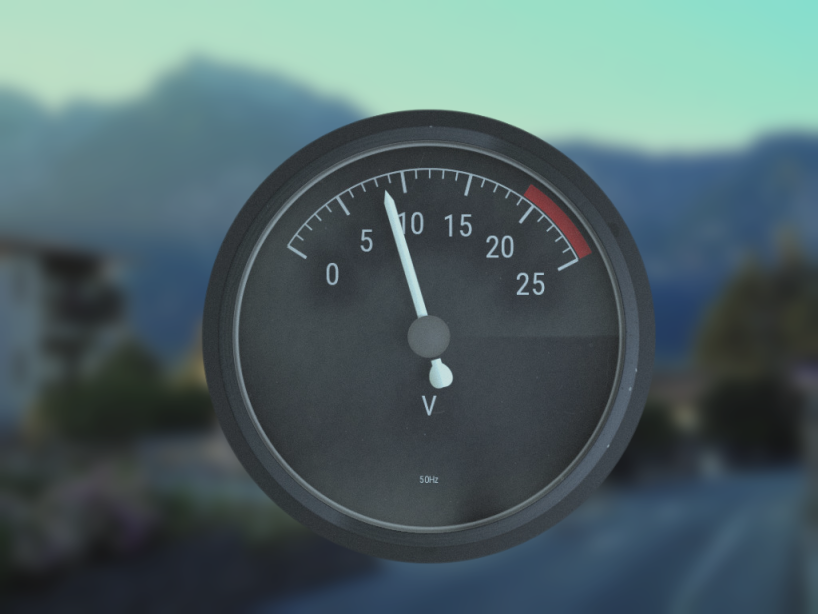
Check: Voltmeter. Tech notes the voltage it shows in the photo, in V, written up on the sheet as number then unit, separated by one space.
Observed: 8.5 V
